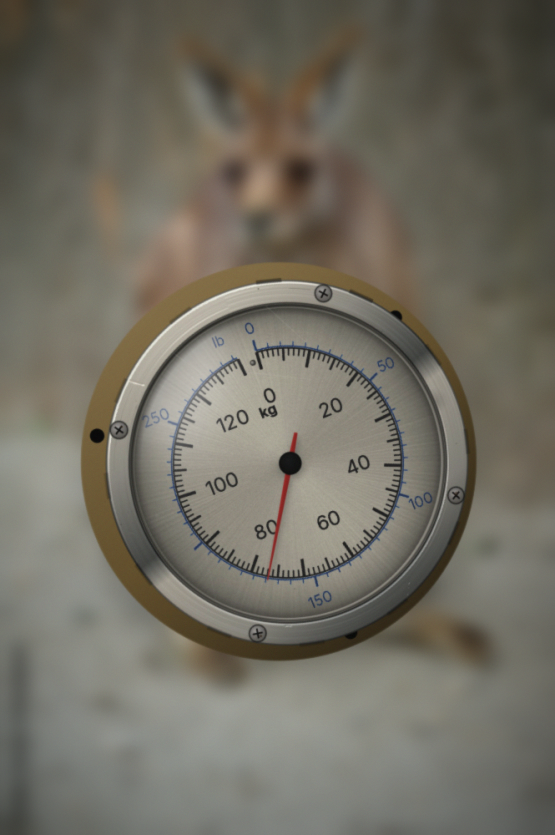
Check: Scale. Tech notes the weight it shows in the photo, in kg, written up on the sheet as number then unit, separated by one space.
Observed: 77 kg
